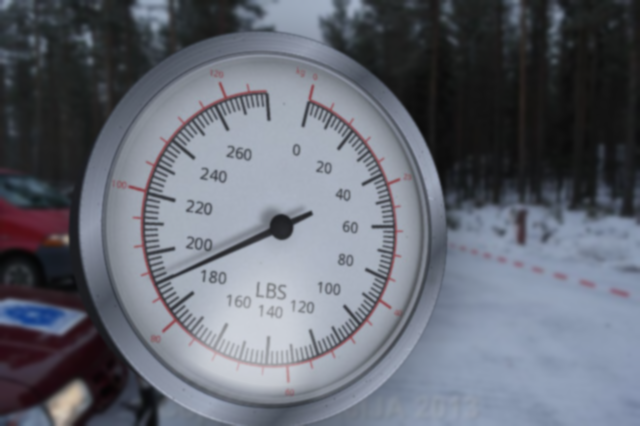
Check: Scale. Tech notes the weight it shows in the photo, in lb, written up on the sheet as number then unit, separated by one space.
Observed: 190 lb
